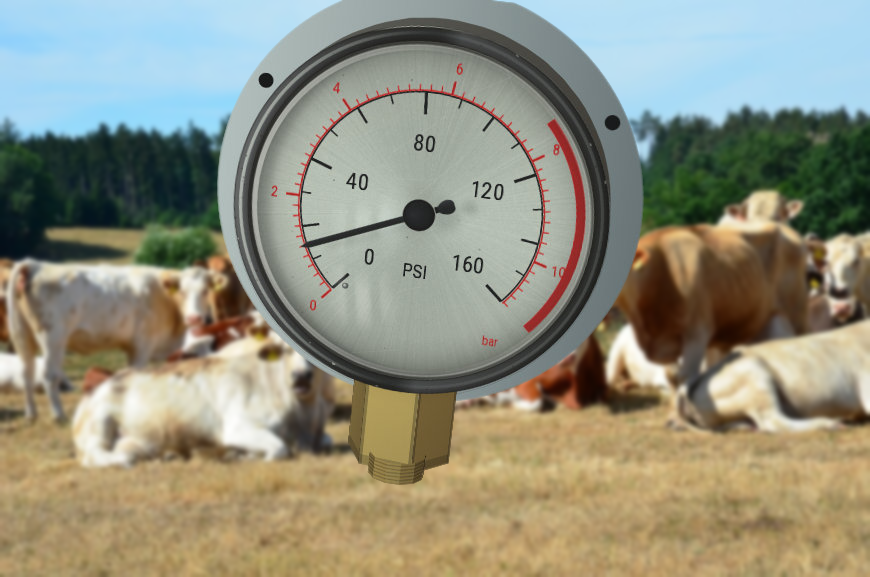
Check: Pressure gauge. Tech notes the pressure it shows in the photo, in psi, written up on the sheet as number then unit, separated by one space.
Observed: 15 psi
